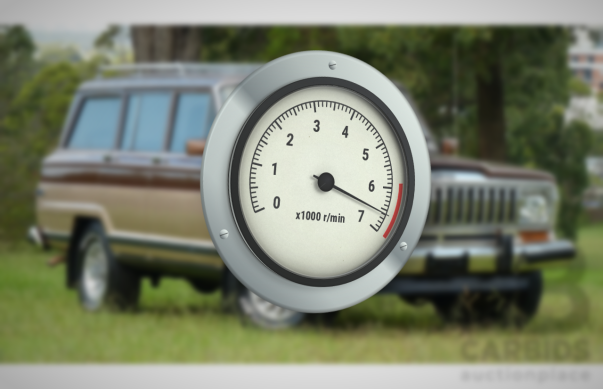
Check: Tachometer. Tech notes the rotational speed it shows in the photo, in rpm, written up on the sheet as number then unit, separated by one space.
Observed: 6600 rpm
